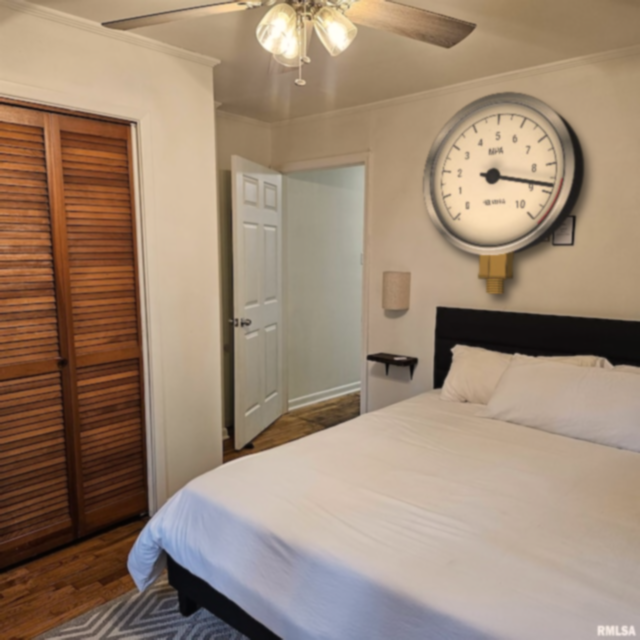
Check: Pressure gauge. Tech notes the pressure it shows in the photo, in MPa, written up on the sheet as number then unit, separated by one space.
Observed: 8.75 MPa
